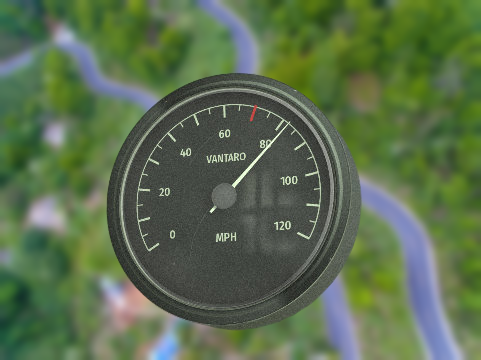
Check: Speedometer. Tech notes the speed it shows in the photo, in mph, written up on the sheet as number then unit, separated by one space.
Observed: 82.5 mph
